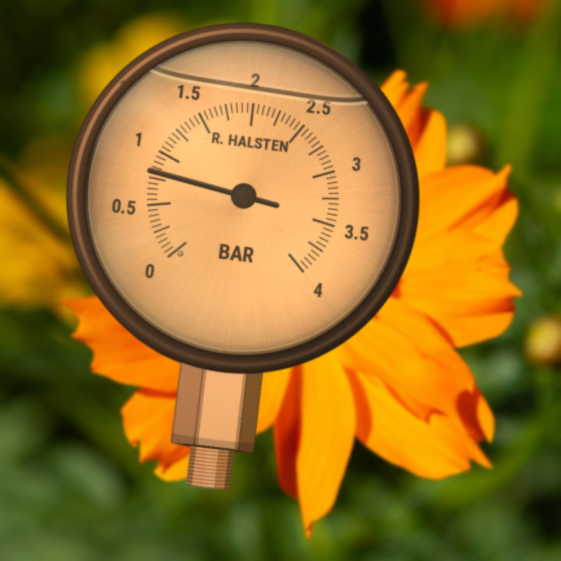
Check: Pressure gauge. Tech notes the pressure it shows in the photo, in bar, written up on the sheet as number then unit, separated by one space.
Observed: 0.8 bar
